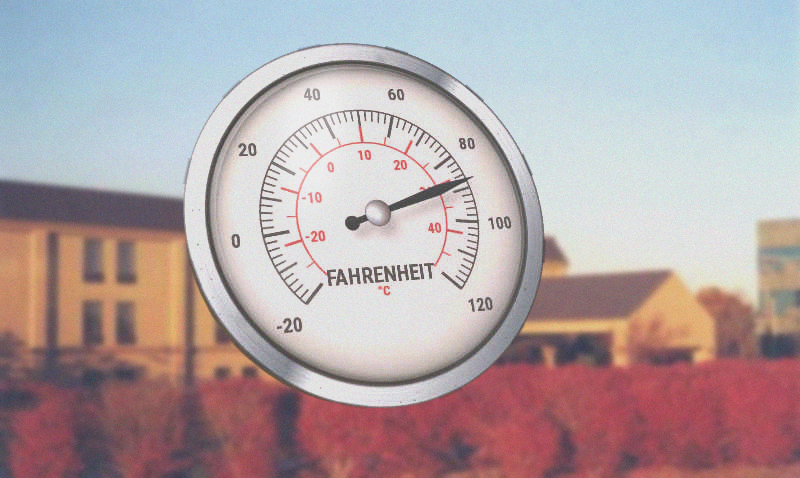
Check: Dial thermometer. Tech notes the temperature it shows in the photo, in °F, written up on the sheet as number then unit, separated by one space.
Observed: 88 °F
